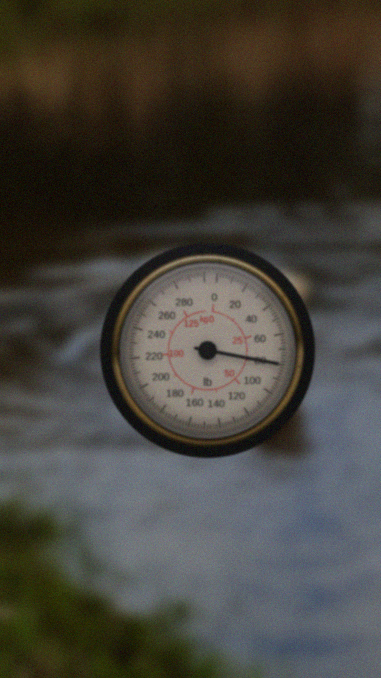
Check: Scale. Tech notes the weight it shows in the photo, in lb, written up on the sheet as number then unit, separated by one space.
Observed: 80 lb
